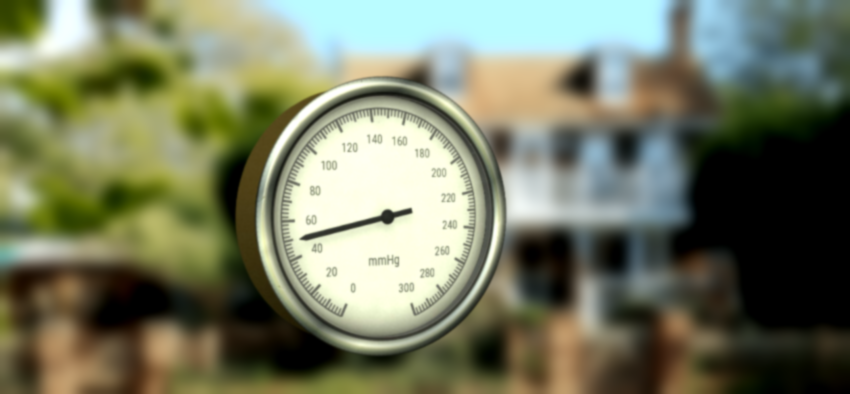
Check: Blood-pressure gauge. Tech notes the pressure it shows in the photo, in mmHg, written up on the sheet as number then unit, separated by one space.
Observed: 50 mmHg
